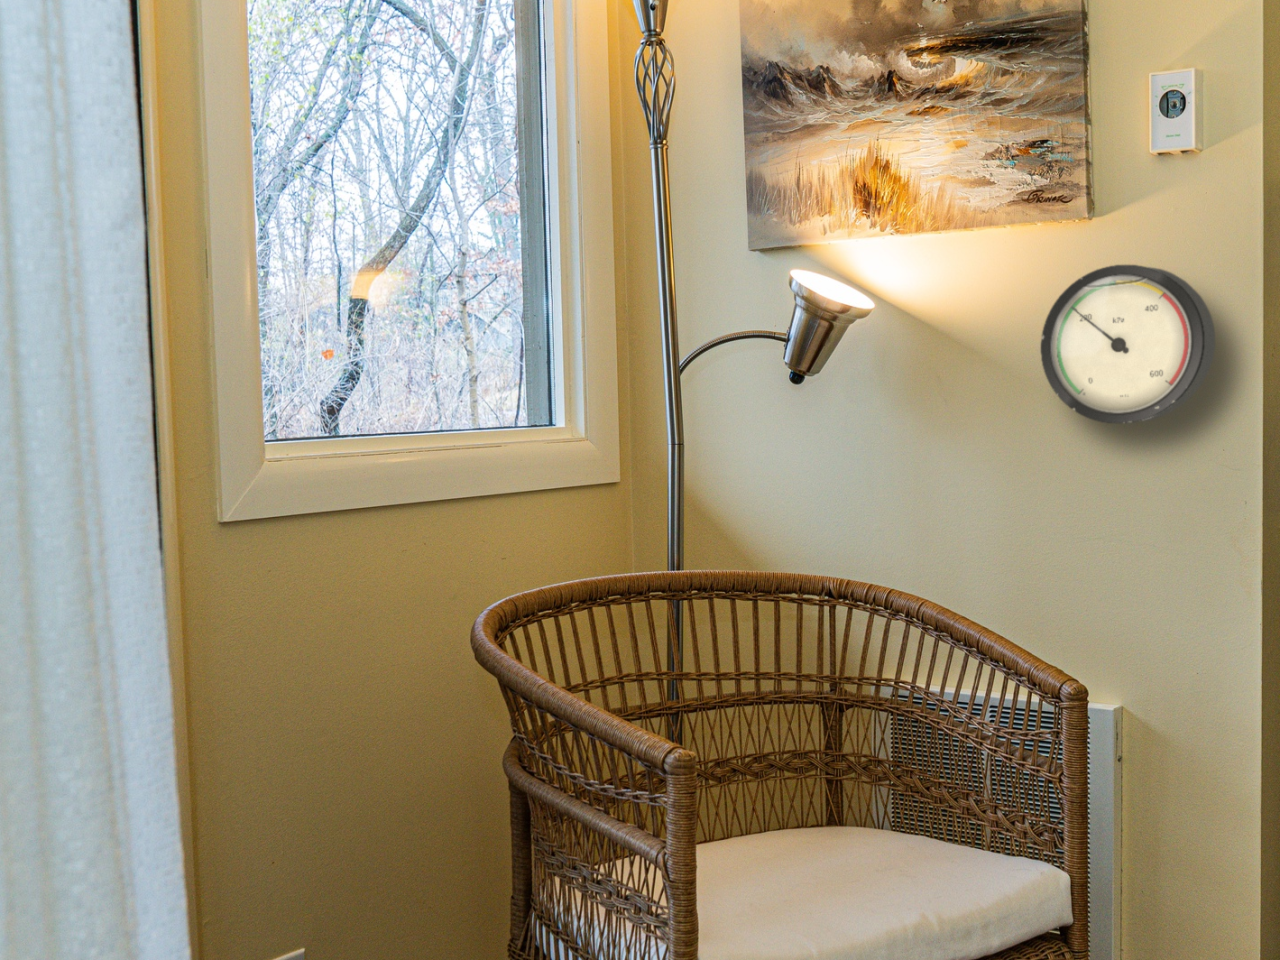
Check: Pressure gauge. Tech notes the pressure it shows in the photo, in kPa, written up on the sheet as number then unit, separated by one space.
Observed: 200 kPa
